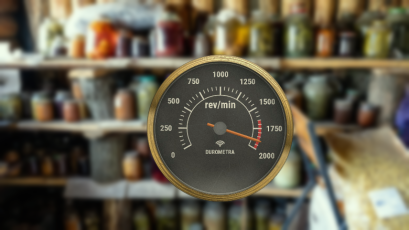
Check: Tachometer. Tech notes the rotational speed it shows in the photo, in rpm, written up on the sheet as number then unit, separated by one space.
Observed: 1900 rpm
